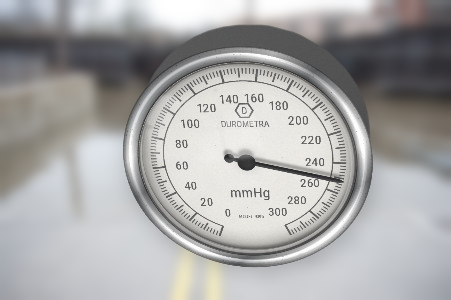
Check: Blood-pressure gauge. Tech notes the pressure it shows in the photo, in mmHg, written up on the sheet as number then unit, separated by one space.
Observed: 250 mmHg
